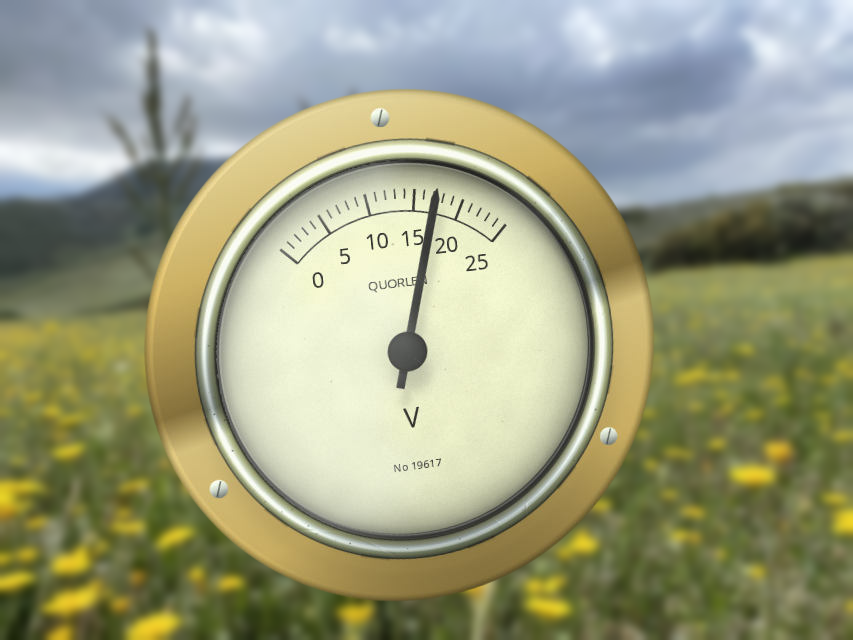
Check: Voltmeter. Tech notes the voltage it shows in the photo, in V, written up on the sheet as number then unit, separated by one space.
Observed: 17 V
